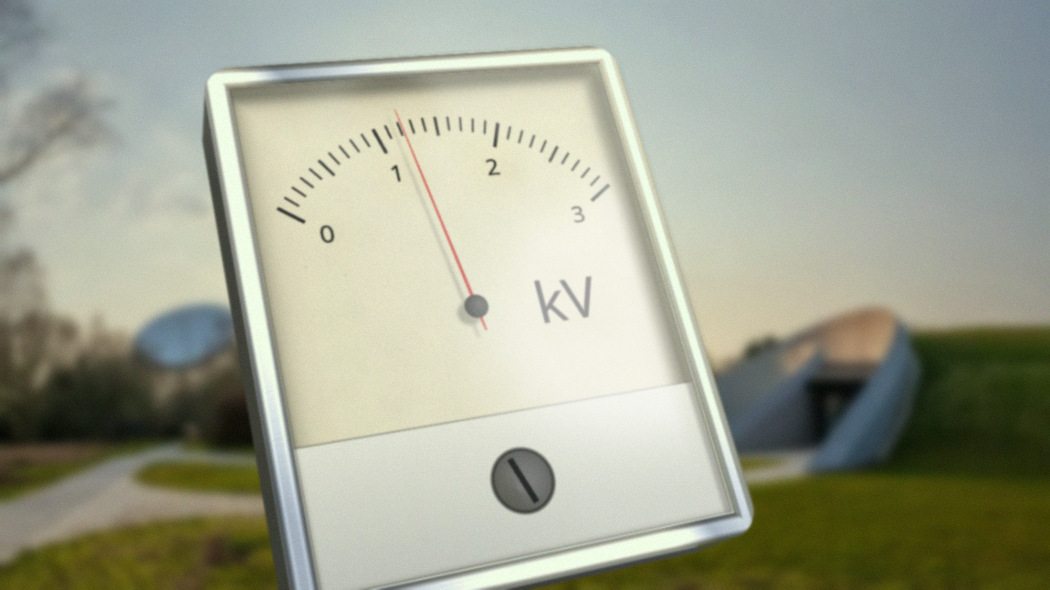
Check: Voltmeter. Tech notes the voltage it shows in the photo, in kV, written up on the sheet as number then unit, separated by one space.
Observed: 1.2 kV
